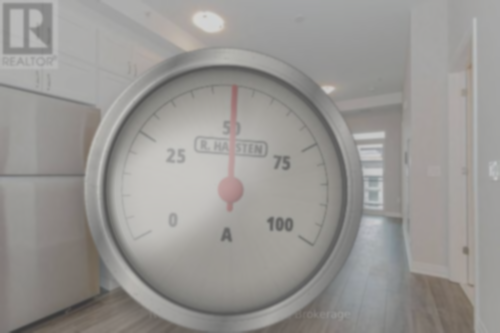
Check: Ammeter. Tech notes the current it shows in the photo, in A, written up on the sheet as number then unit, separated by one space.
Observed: 50 A
